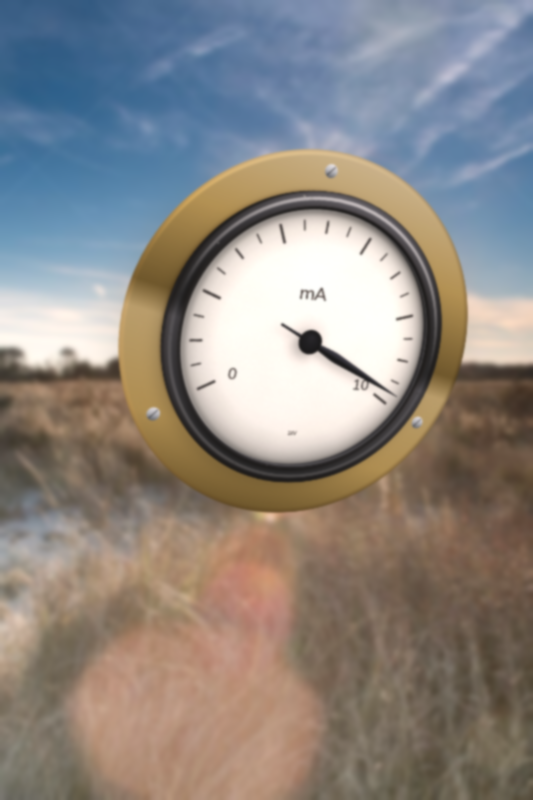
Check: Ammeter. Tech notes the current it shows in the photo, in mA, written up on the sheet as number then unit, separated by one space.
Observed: 9.75 mA
